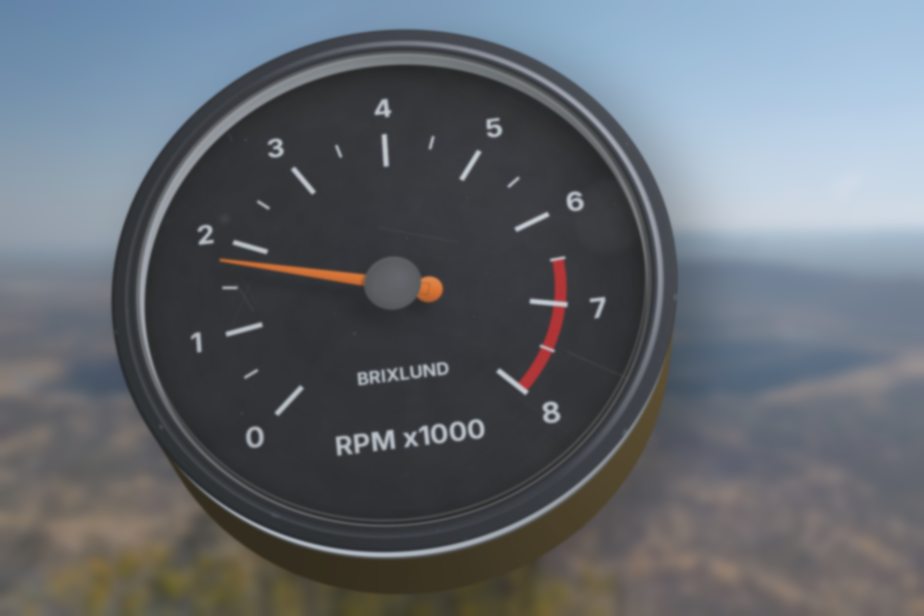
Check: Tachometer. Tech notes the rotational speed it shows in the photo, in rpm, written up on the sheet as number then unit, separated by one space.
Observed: 1750 rpm
